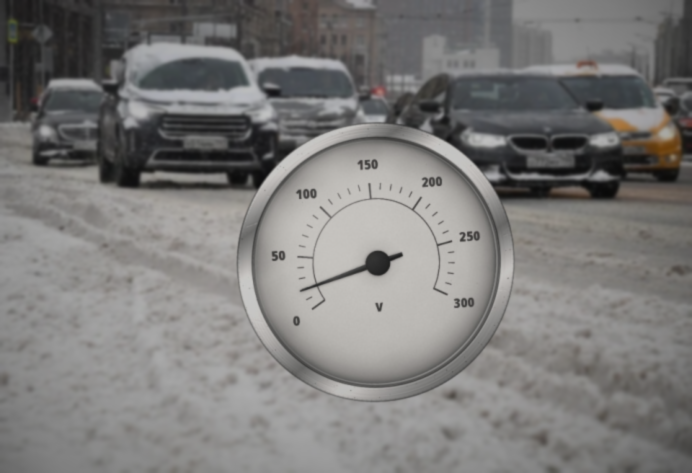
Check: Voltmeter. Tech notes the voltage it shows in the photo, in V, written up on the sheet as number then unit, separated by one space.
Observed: 20 V
